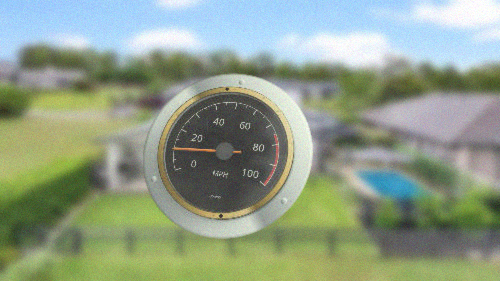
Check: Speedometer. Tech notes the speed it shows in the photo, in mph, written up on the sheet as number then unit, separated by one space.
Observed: 10 mph
